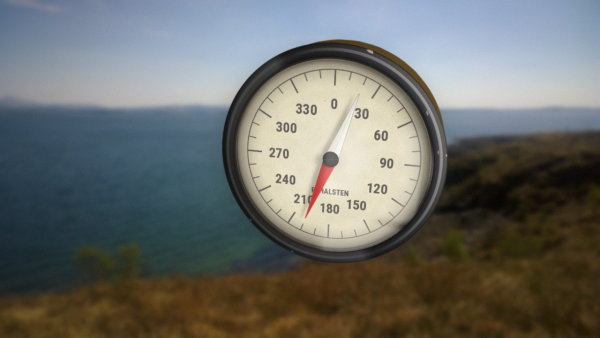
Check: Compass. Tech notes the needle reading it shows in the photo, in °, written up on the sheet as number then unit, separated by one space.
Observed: 200 °
